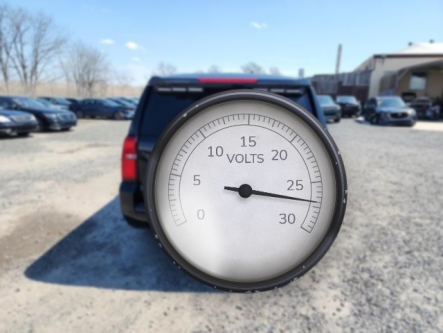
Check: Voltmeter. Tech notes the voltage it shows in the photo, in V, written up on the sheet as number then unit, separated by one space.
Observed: 27 V
